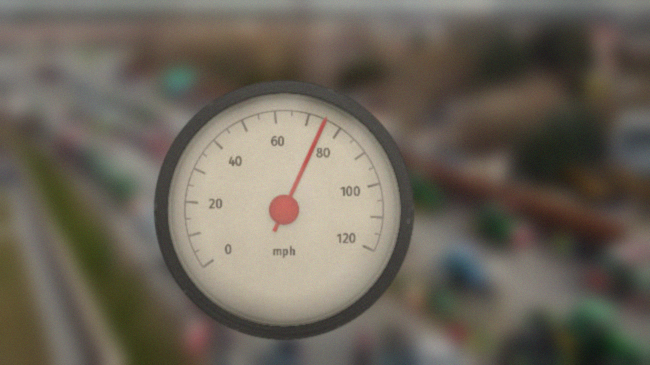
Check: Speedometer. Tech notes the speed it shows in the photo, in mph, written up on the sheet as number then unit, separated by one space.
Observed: 75 mph
